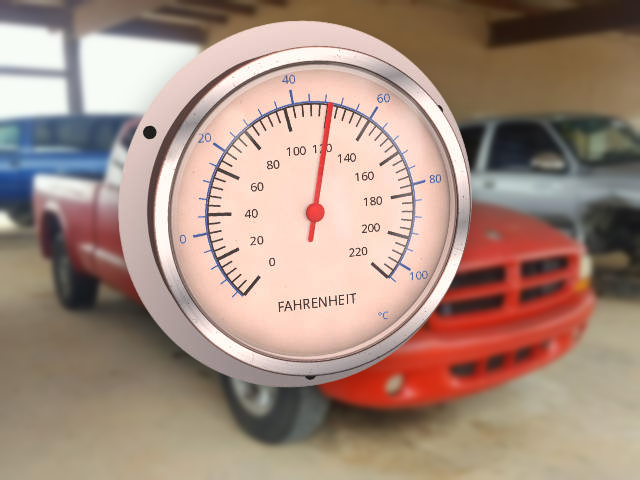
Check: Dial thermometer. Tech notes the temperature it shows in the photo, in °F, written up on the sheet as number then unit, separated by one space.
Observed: 120 °F
